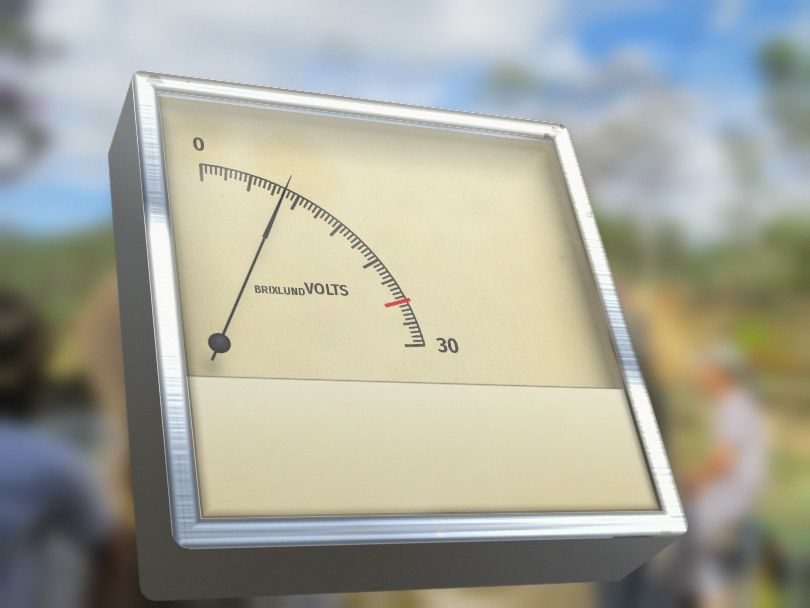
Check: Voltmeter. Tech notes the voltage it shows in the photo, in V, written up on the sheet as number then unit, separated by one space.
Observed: 8.5 V
